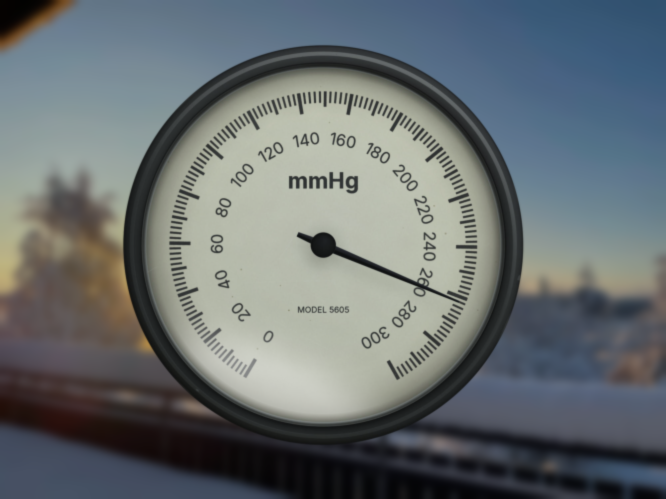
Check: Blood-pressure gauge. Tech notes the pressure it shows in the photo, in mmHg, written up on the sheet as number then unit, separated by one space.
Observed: 262 mmHg
